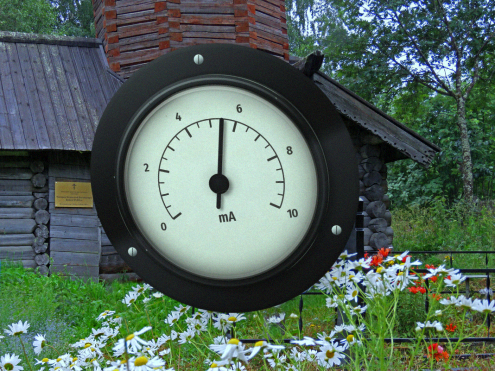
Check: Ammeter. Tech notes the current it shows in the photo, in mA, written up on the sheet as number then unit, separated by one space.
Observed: 5.5 mA
